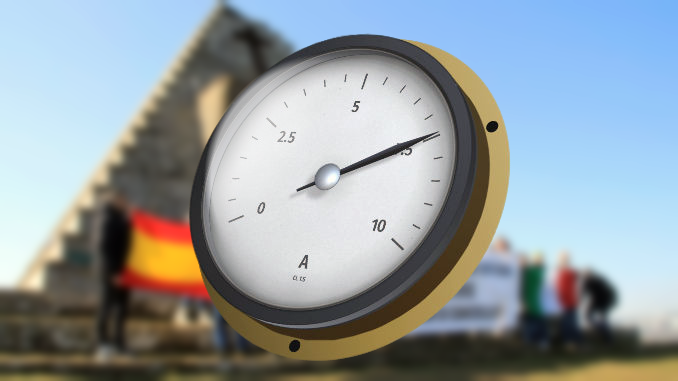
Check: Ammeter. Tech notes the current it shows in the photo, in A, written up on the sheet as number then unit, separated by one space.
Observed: 7.5 A
